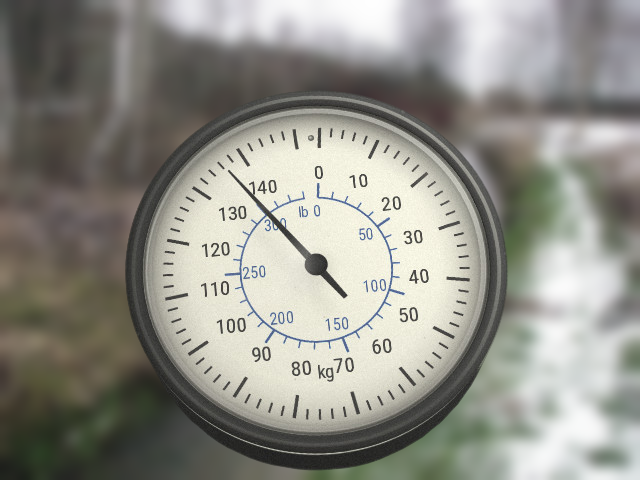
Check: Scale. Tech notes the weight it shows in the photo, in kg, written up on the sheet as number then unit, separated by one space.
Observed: 136 kg
